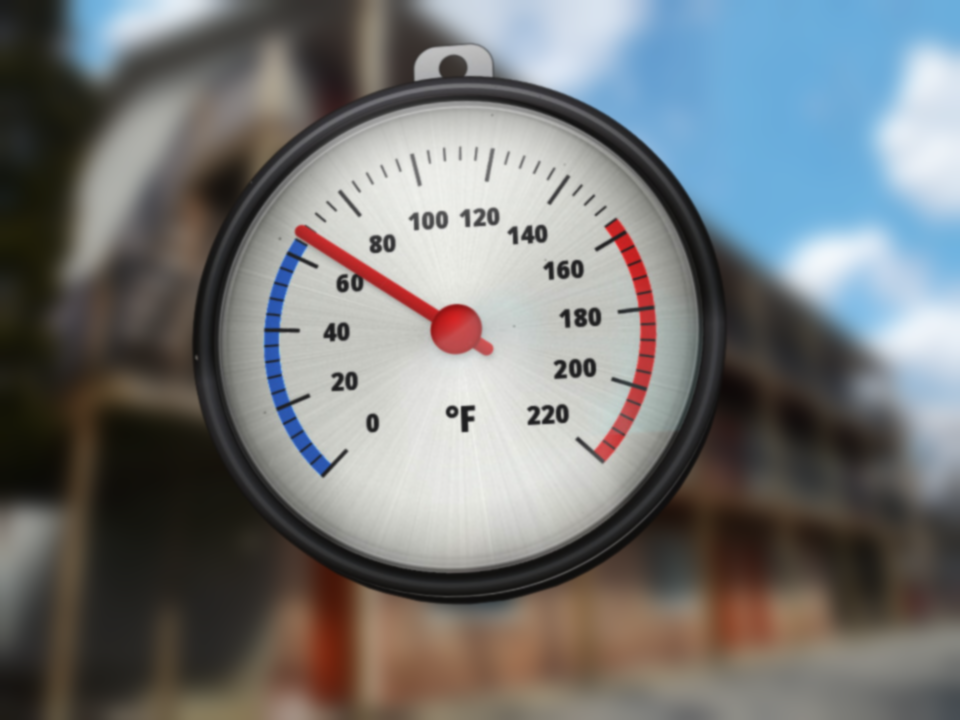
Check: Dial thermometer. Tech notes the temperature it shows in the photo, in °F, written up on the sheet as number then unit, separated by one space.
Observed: 66 °F
